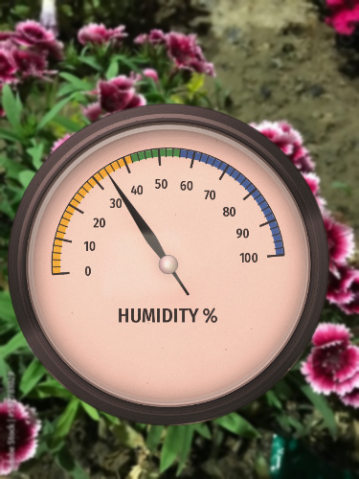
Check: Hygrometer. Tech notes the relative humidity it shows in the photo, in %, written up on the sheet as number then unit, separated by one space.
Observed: 34 %
